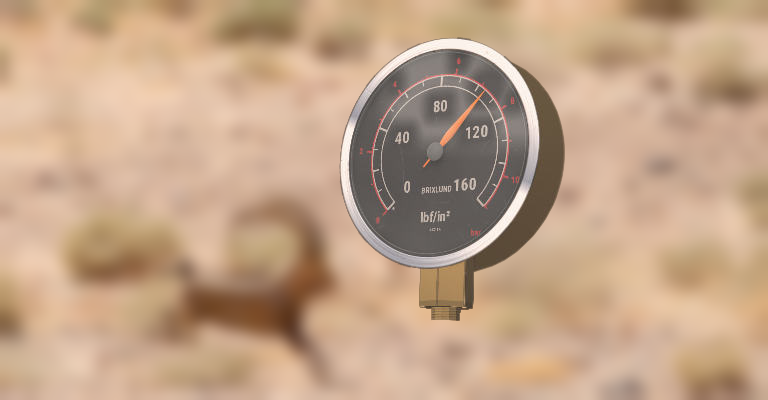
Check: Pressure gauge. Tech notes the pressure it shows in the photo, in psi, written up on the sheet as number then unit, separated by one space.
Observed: 105 psi
